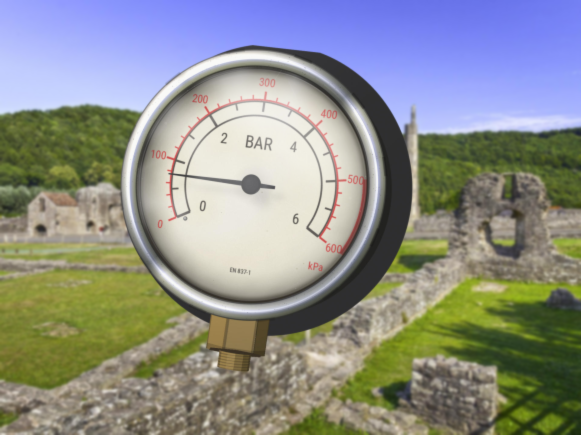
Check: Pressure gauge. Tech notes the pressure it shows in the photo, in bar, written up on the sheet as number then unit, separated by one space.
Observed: 0.75 bar
